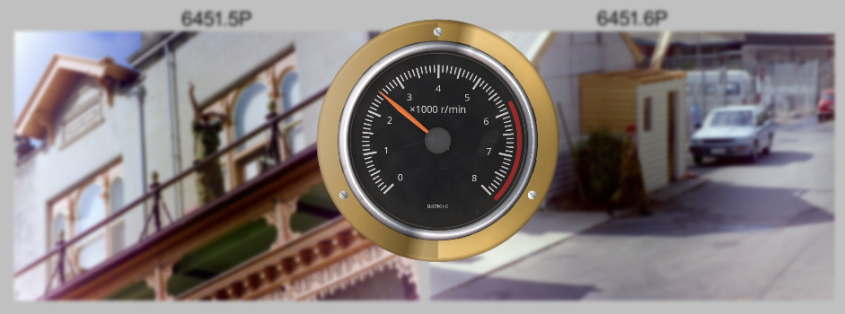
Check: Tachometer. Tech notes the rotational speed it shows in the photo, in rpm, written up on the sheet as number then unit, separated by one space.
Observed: 2500 rpm
